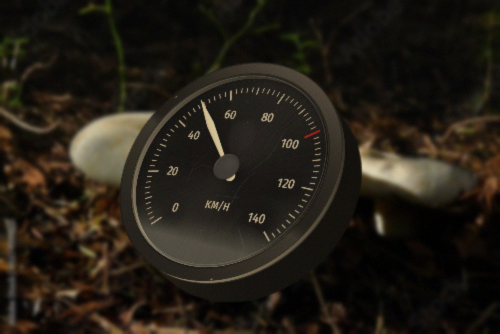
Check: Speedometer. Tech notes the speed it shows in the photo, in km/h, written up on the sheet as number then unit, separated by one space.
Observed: 50 km/h
